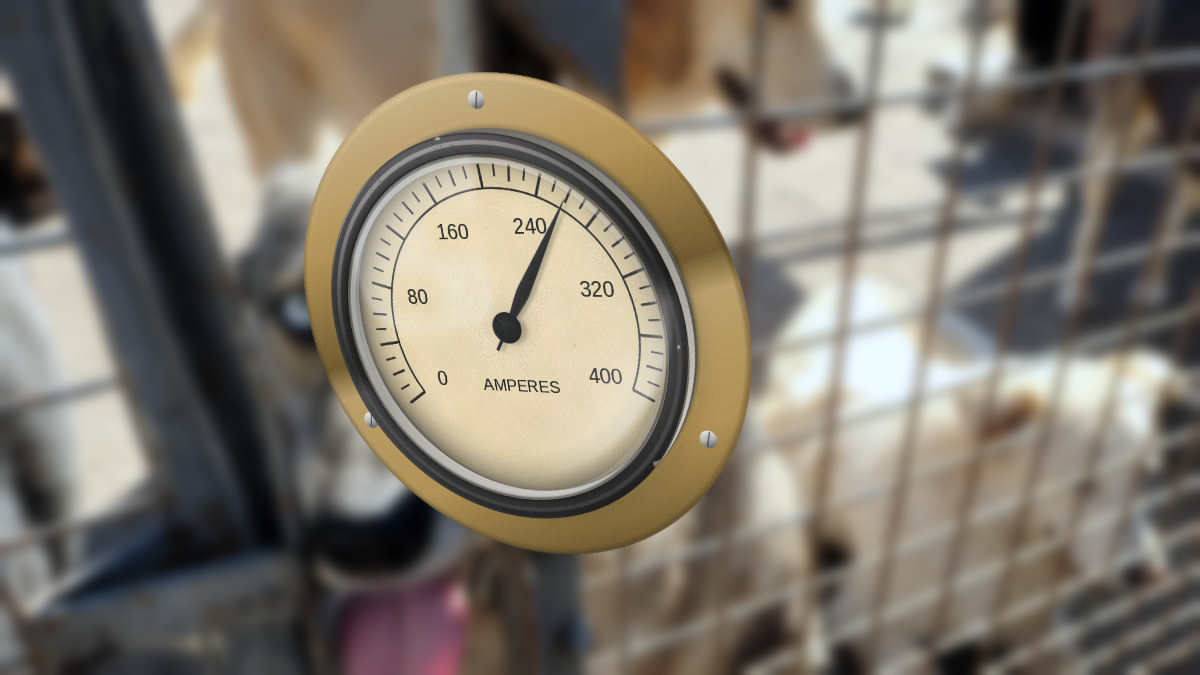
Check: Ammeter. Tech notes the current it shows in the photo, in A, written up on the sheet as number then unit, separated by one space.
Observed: 260 A
